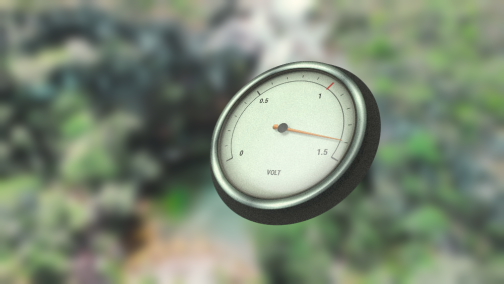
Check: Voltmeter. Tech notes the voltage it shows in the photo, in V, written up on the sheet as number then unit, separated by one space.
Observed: 1.4 V
